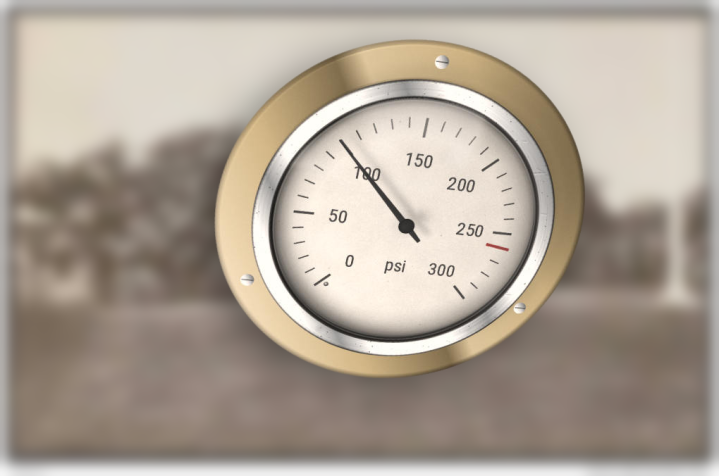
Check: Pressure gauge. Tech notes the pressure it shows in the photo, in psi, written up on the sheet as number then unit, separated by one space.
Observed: 100 psi
